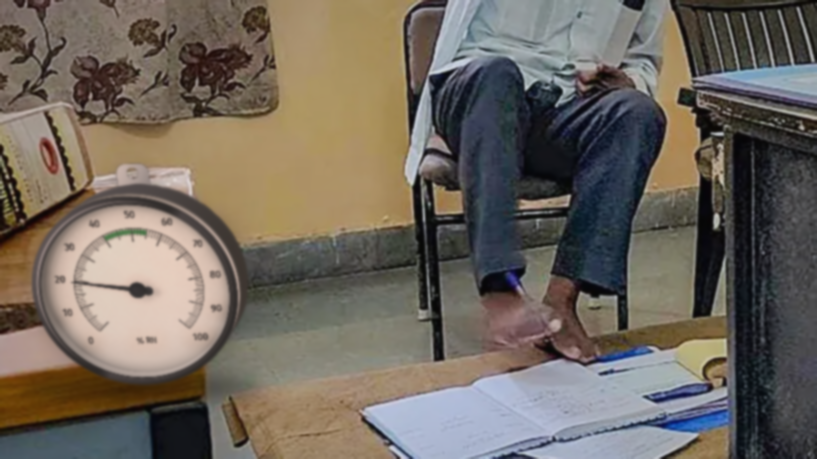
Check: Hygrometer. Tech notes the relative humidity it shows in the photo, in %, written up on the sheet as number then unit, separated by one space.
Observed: 20 %
